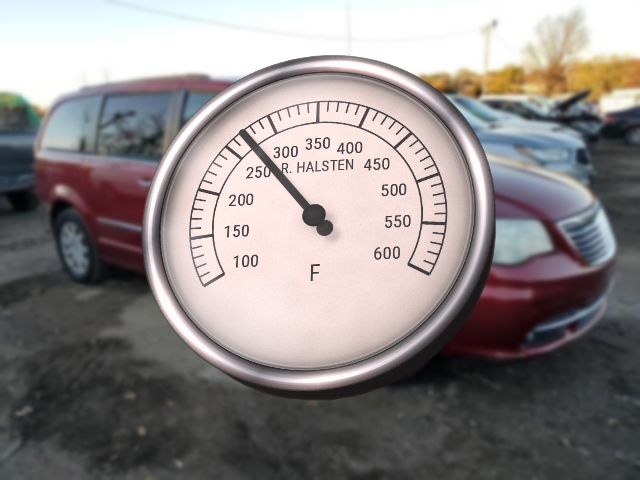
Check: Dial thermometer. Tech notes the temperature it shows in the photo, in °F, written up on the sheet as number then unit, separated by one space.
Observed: 270 °F
